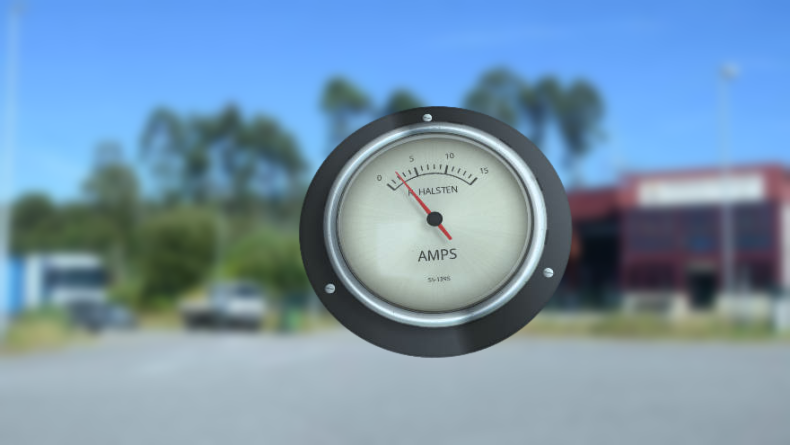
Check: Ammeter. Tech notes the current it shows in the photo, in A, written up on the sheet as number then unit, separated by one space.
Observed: 2 A
